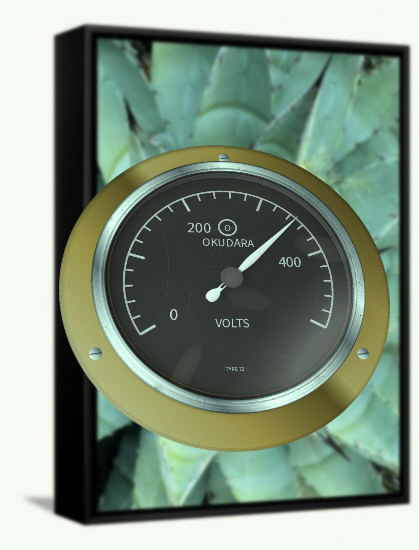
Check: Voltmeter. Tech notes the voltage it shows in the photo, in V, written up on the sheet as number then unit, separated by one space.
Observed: 350 V
